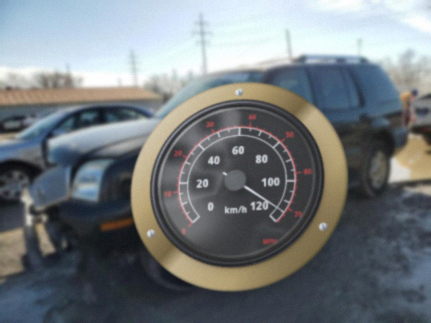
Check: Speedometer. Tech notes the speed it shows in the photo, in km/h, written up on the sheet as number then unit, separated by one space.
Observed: 115 km/h
